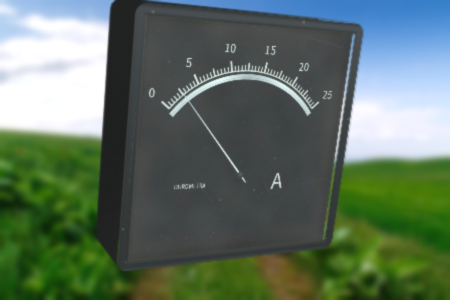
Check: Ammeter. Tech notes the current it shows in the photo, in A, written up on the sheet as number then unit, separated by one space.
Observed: 2.5 A
